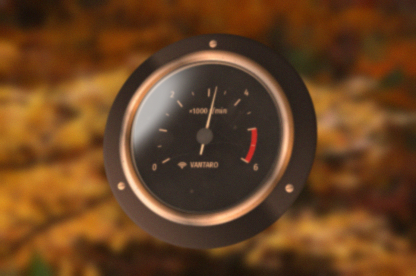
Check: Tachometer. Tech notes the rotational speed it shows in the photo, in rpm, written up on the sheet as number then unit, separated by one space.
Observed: 3250 rpm
